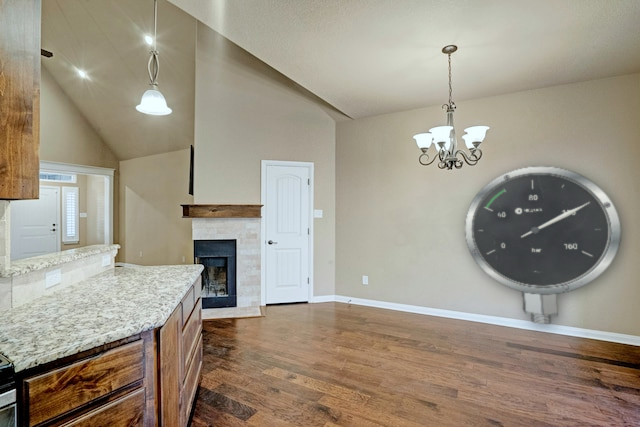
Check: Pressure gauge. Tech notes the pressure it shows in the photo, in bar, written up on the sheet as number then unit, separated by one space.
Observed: 120 bar
